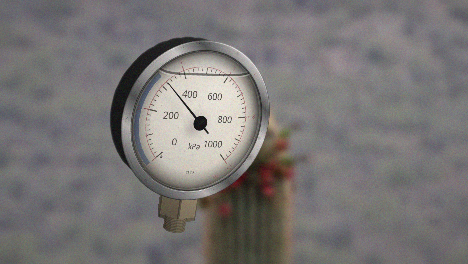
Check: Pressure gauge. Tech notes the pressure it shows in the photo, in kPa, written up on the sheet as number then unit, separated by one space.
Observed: 320 kPa
